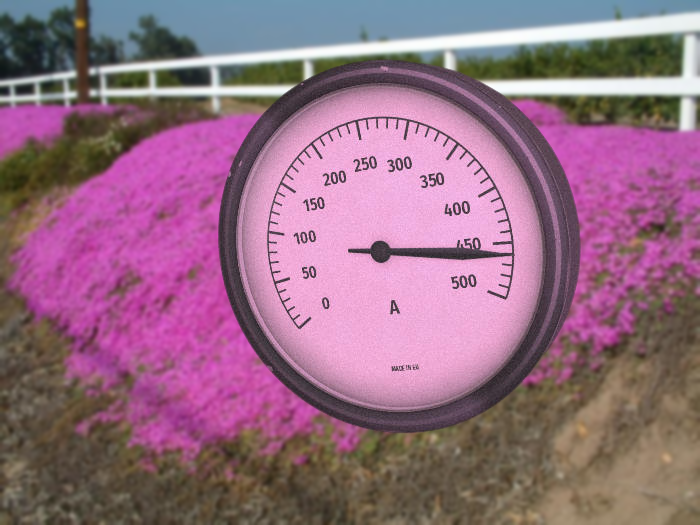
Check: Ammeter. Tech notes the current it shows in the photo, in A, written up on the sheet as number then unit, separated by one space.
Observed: 460 A
